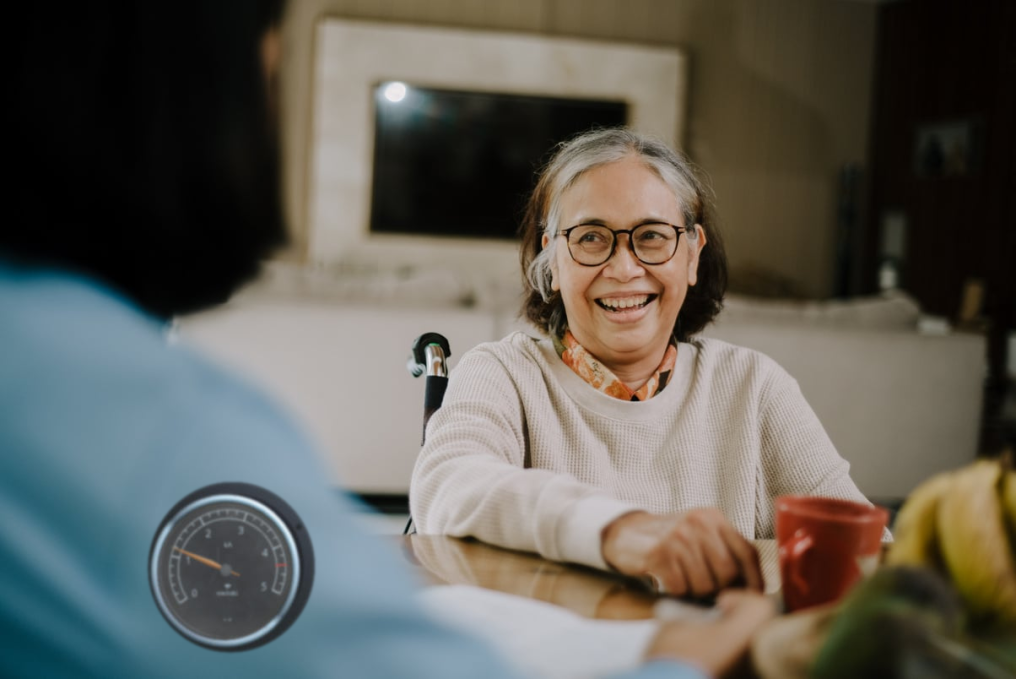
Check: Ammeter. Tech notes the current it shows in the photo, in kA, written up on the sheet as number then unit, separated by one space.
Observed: 1.2 kA
